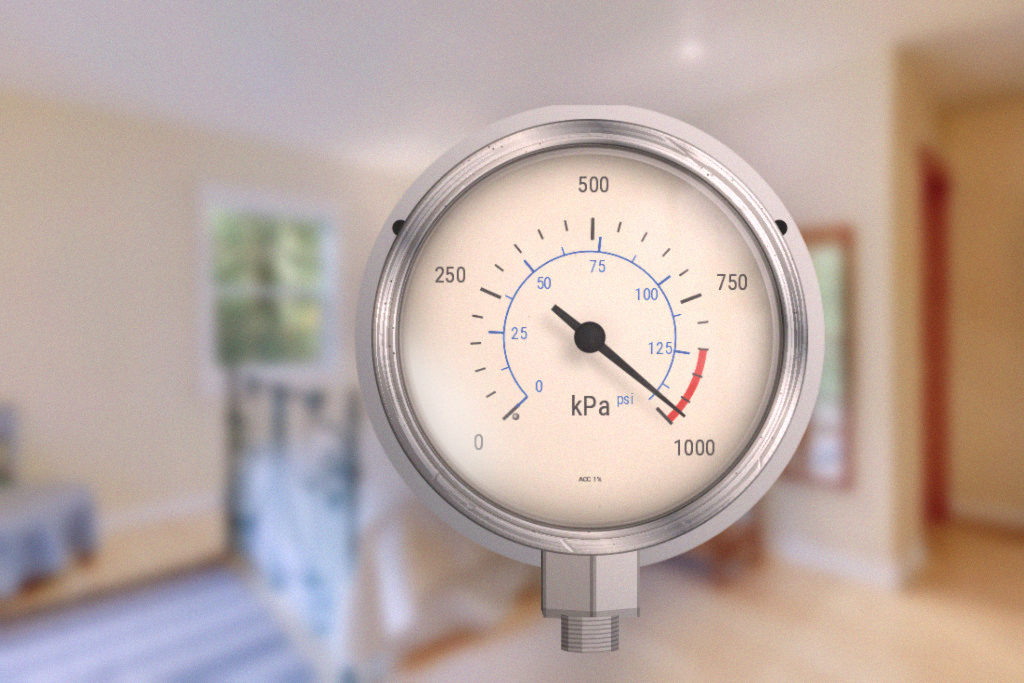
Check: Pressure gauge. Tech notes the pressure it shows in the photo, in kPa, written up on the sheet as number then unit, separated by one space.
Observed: 975 kPa
